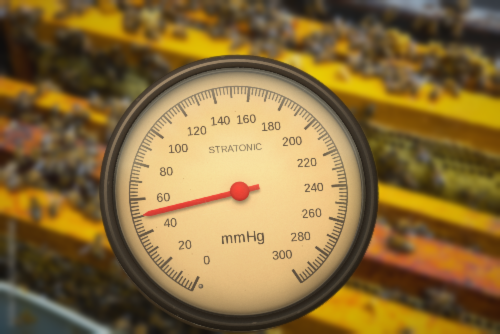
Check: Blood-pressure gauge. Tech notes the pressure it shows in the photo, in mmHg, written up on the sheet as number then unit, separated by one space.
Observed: 50 mmHg
